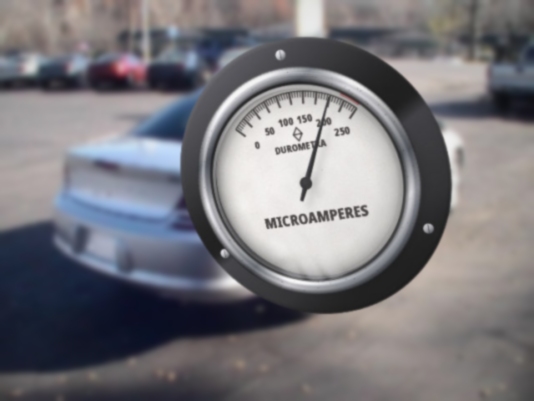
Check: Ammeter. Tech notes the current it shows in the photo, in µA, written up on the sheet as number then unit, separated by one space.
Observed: 200 µA
